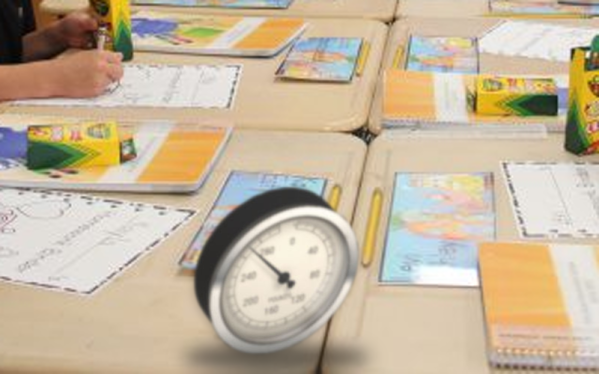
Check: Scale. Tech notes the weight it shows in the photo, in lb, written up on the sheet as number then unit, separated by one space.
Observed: 270 lb
